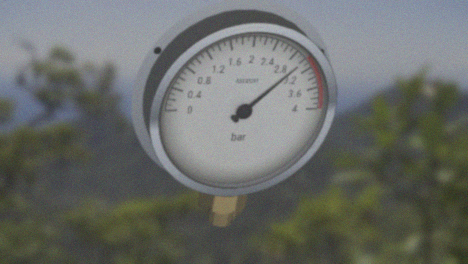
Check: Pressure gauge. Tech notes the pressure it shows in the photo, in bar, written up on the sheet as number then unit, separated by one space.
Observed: 3 bar
